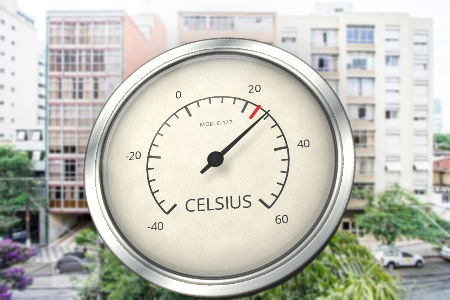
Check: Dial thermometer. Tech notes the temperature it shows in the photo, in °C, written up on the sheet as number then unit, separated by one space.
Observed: 28 °C
